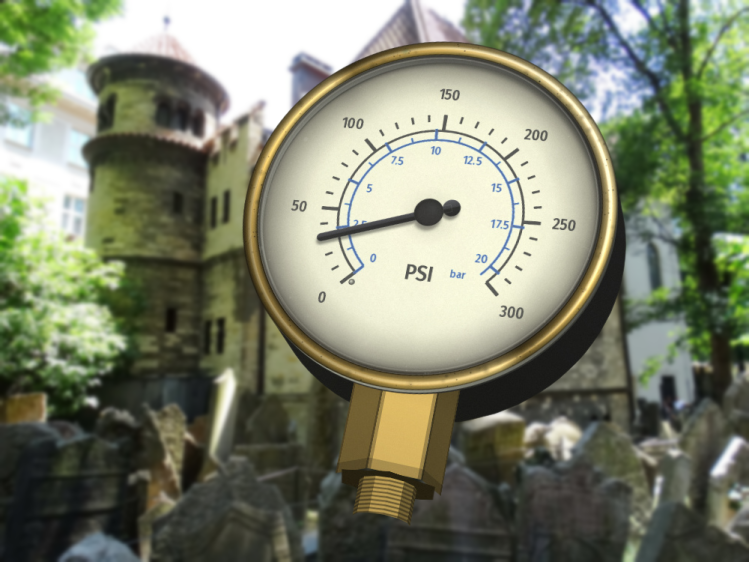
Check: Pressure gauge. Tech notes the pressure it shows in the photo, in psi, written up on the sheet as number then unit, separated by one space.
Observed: 30 psi
